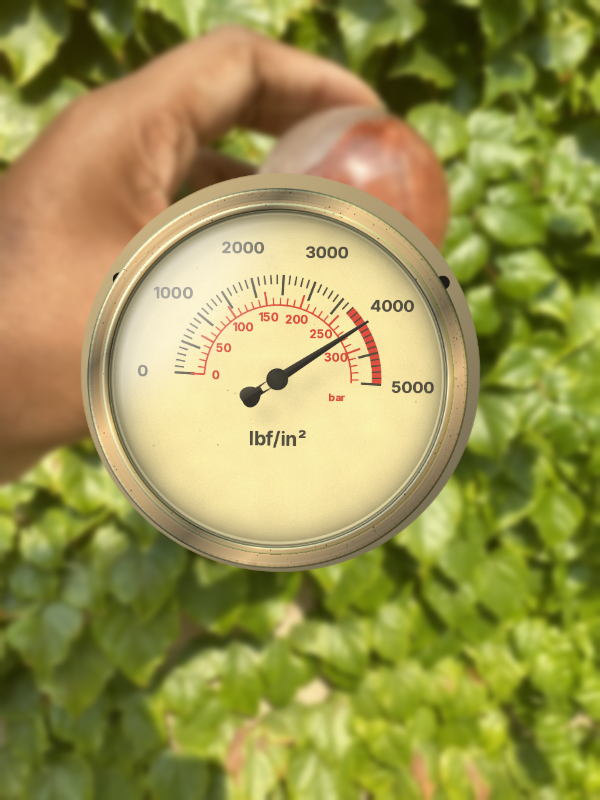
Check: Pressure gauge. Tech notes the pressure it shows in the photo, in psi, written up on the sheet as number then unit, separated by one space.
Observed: 4000 psi
